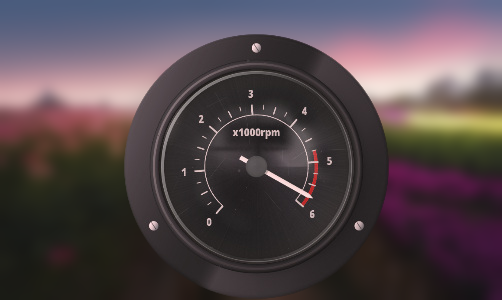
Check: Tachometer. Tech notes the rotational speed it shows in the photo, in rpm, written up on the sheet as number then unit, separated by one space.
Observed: 5750 rpm
